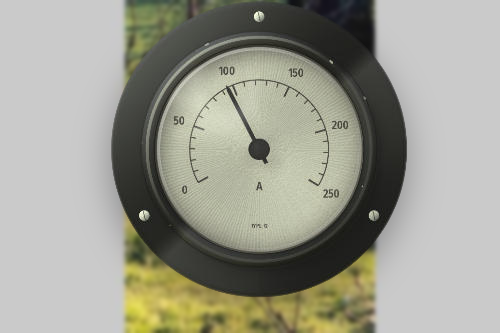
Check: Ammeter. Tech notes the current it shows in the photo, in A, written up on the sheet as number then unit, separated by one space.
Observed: 95 A
